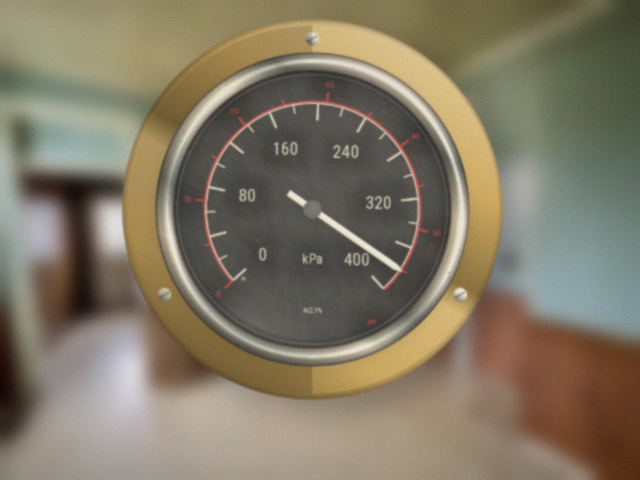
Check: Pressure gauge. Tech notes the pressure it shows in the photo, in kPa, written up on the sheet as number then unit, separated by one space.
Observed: 380 kPa
